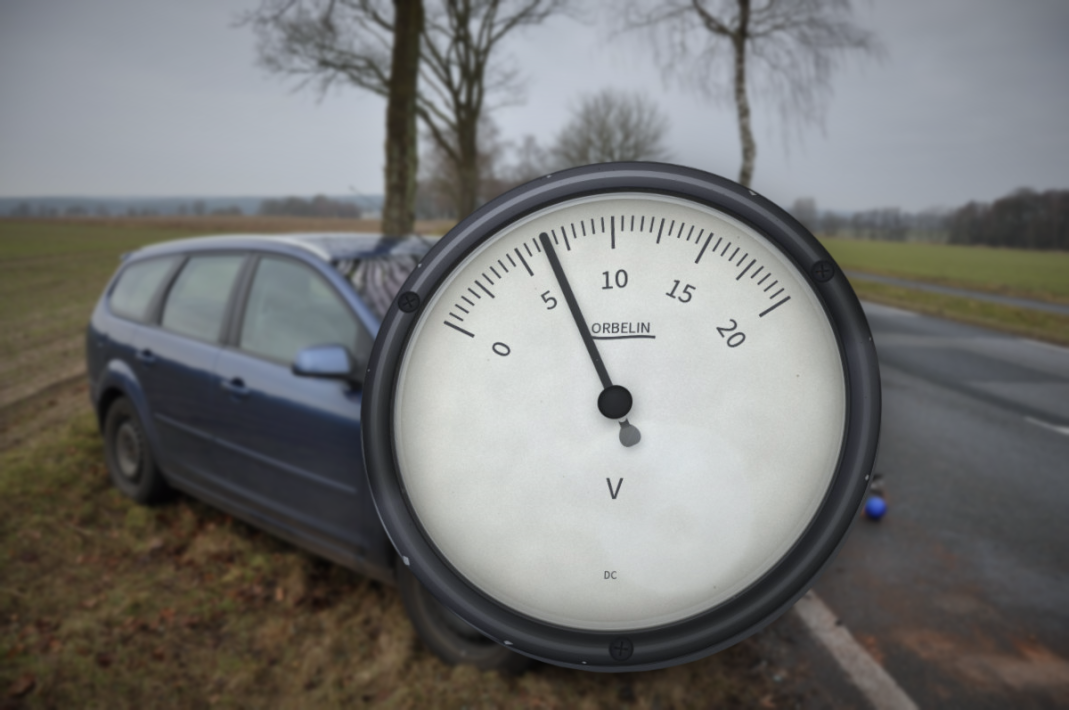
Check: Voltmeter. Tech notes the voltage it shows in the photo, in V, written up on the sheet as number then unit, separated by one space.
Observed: 6.5 V
